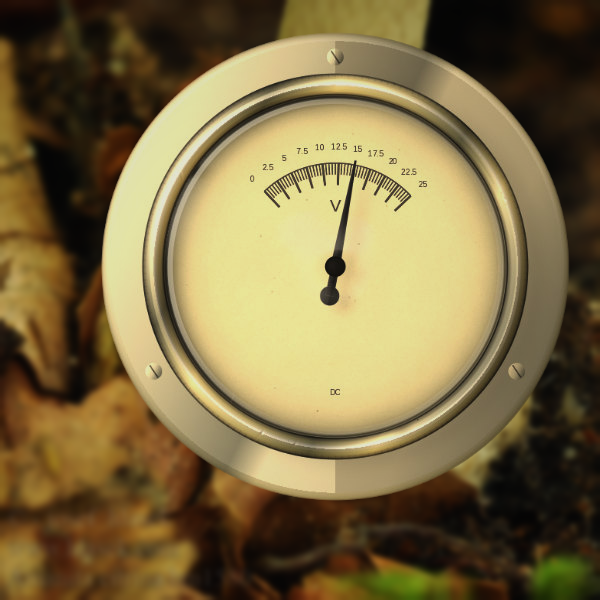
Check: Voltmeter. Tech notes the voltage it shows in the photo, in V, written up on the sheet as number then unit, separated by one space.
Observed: 15 V
